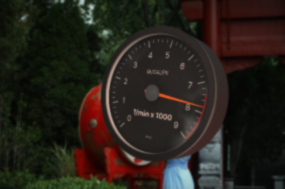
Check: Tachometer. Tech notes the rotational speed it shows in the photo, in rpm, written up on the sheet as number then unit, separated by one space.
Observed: 7800 rpm
